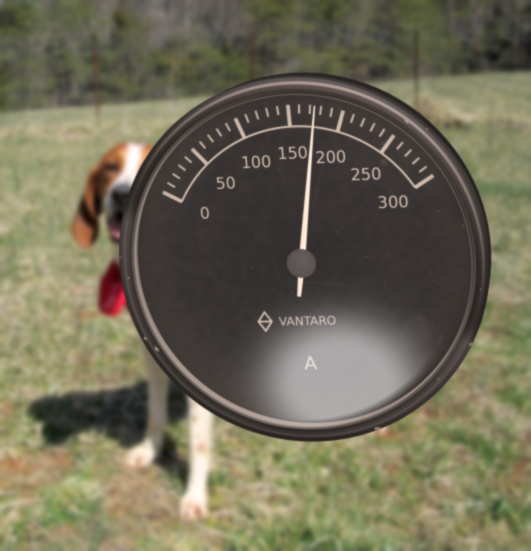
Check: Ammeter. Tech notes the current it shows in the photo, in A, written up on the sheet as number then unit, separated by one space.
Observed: 175 A
